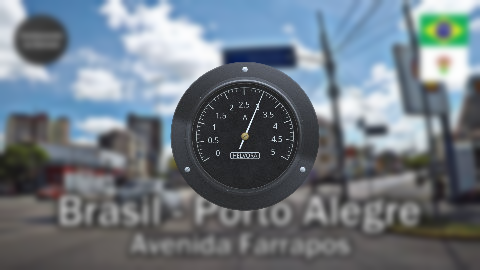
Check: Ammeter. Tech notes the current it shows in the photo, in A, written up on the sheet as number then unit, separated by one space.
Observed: 3 A
